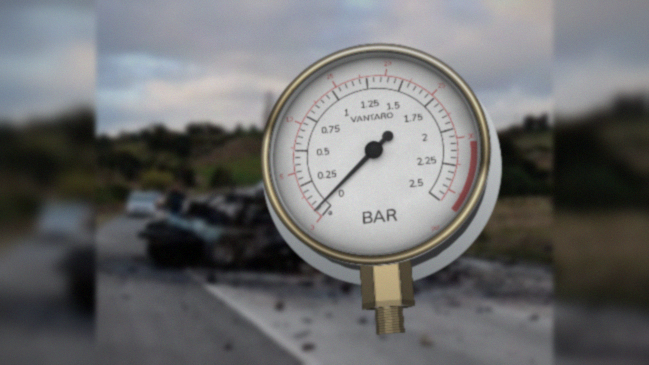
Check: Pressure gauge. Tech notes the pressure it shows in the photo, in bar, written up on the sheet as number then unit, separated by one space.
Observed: 0.05 bar
